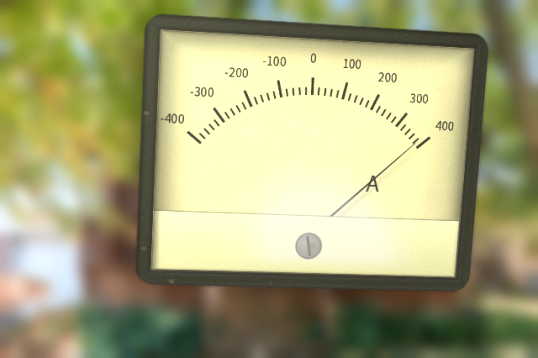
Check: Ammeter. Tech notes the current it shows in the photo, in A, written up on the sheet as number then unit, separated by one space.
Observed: 380 A
